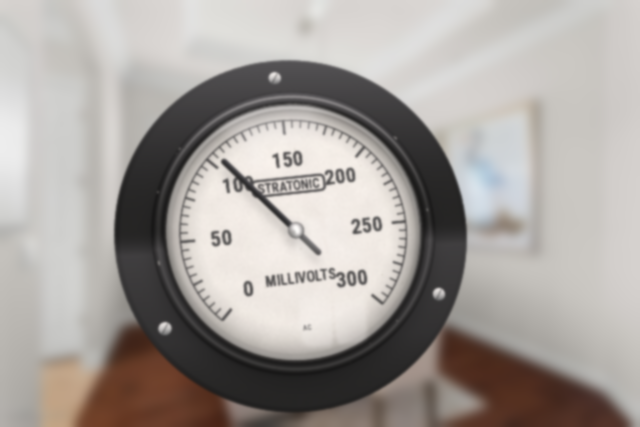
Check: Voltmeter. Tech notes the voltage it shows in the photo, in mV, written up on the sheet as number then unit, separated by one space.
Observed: 105 mV
